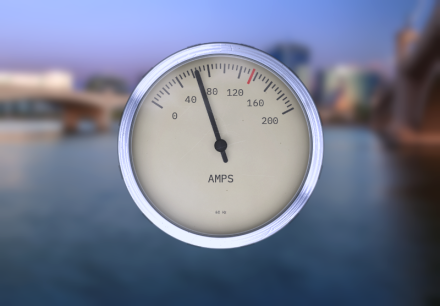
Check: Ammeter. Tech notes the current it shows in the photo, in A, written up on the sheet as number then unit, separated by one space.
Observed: 65 A
